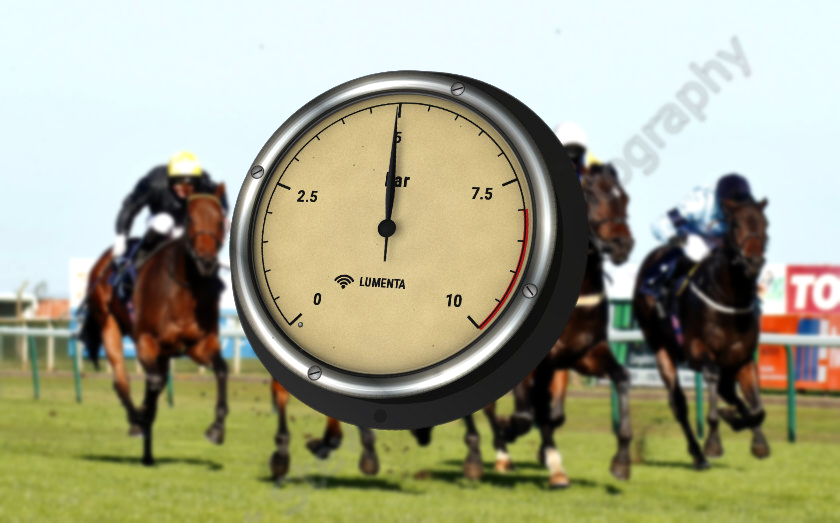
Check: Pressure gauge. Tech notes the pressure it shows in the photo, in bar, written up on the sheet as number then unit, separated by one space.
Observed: 5 bar
